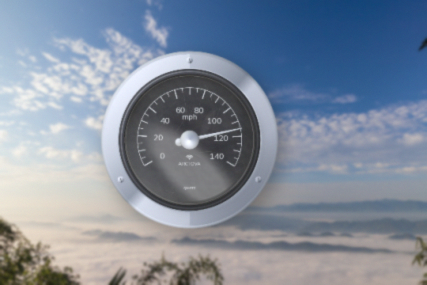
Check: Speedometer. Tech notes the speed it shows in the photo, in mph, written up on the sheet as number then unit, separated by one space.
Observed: 115 mph
